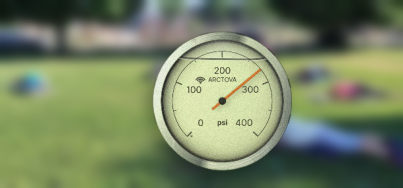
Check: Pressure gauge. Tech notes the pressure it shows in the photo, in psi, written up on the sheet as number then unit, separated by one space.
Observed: 275 psi
